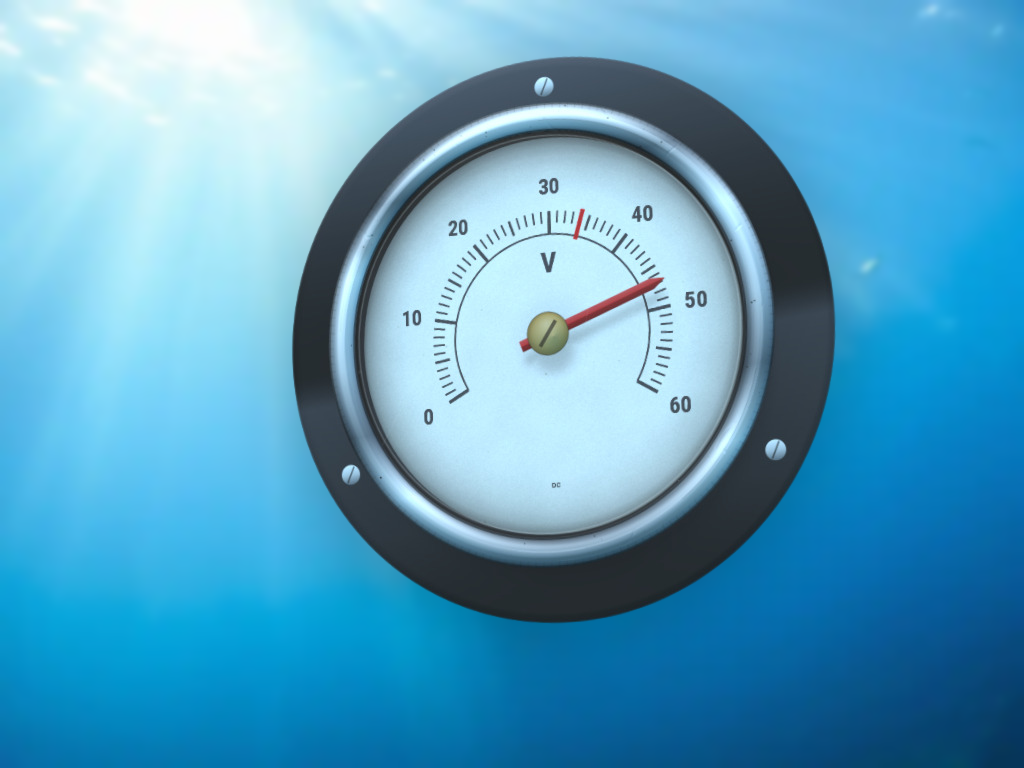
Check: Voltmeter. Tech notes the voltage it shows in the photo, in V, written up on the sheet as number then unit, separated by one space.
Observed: 47 V
